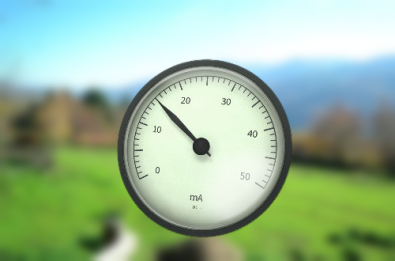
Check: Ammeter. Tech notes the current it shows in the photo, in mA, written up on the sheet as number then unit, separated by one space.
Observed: 15 mA
